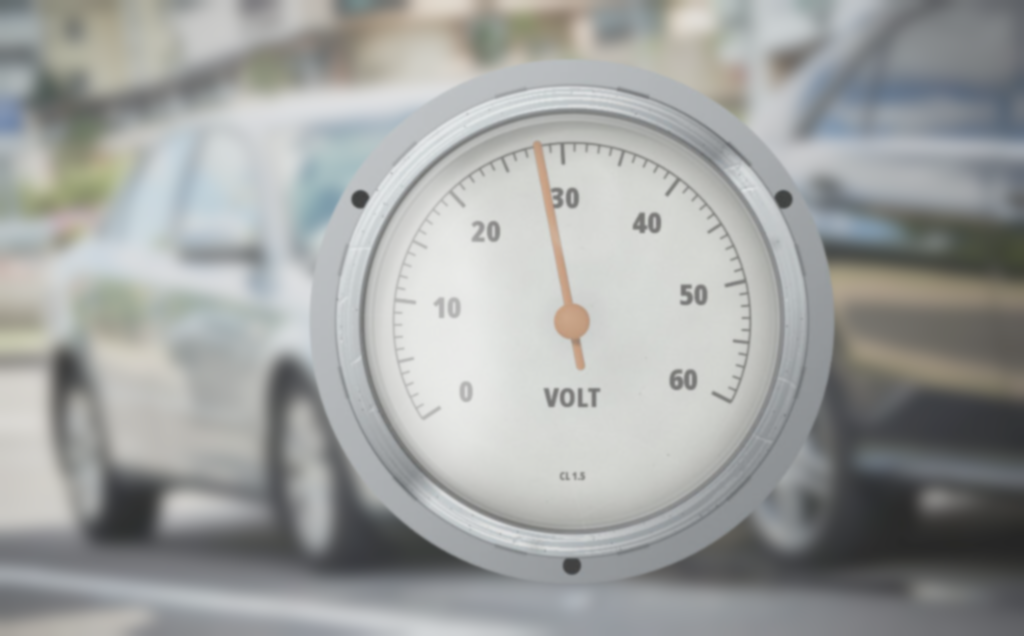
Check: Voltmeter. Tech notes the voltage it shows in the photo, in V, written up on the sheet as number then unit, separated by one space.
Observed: 28 V
